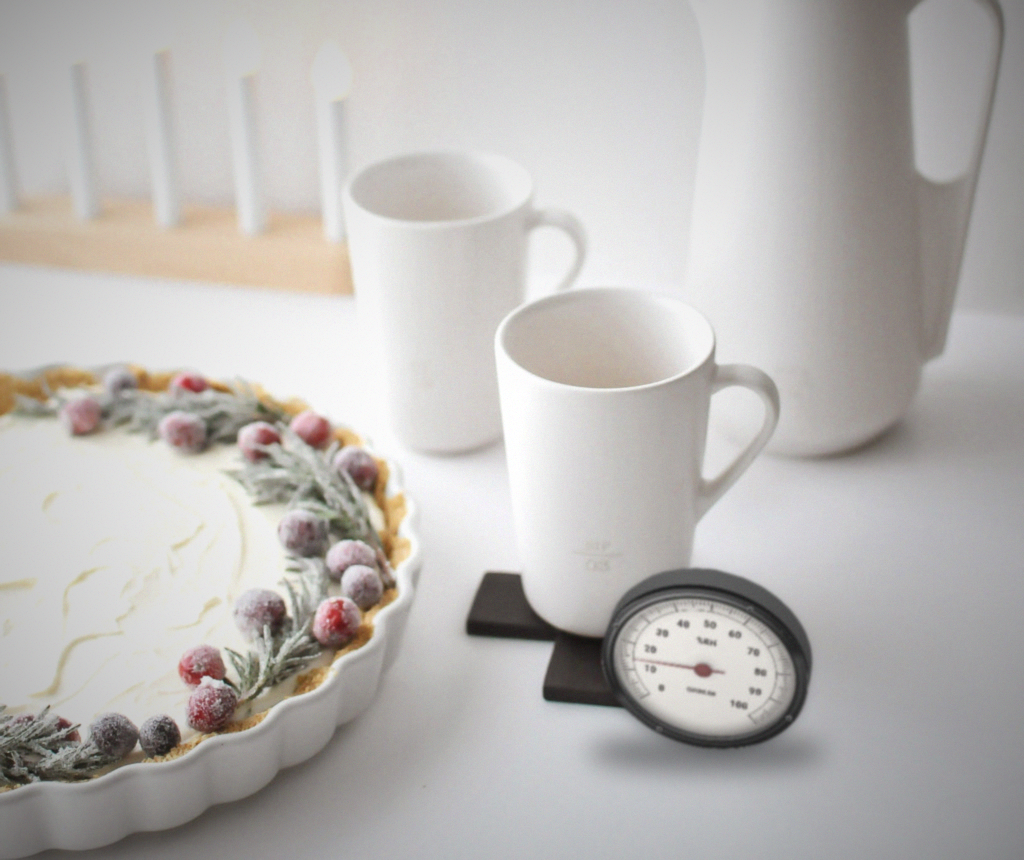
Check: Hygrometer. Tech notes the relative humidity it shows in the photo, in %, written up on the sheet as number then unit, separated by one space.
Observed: 15 %
